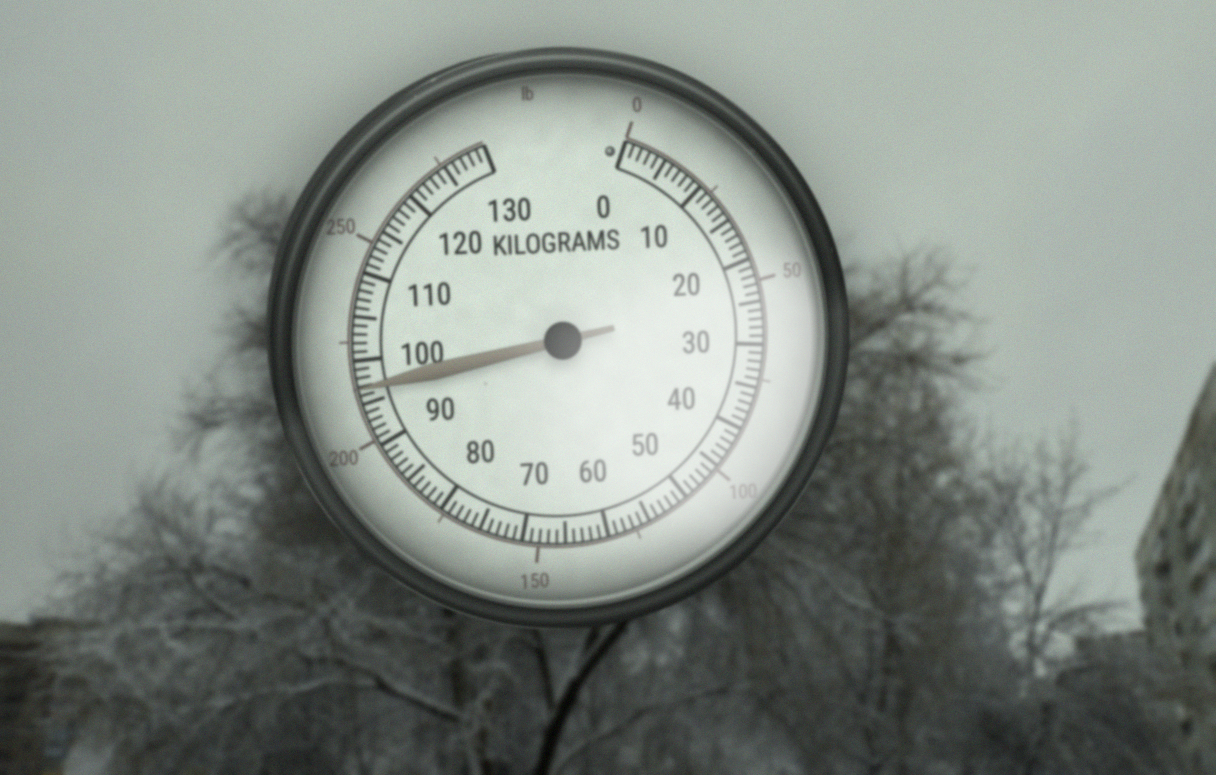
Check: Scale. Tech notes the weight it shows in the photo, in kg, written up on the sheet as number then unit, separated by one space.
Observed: 97 kg
